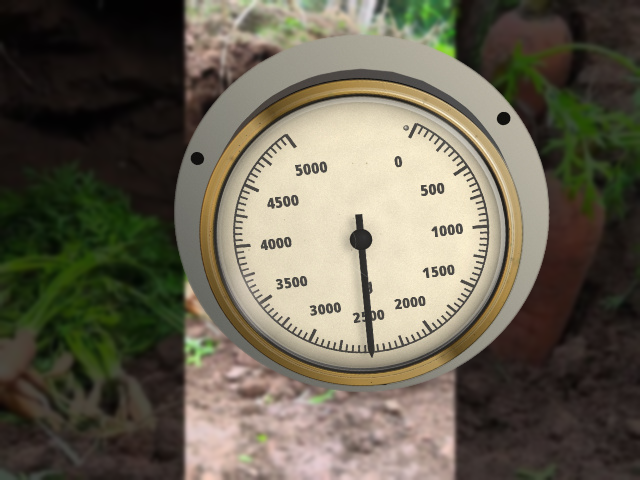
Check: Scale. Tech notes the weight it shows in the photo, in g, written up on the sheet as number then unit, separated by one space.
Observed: 2500 g
